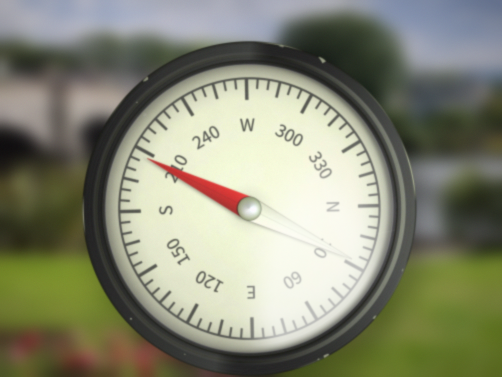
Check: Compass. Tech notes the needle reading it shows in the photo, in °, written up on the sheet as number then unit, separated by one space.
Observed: 207.5 °
